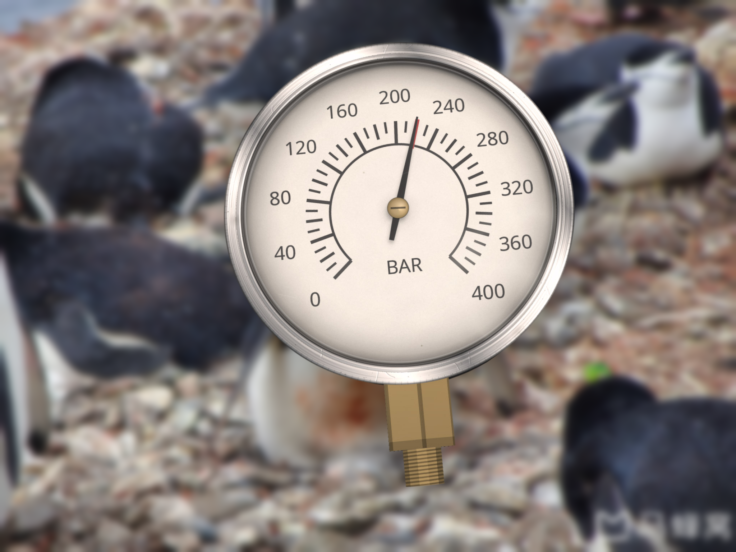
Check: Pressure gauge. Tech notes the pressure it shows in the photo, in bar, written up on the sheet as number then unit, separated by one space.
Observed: 220 bar
